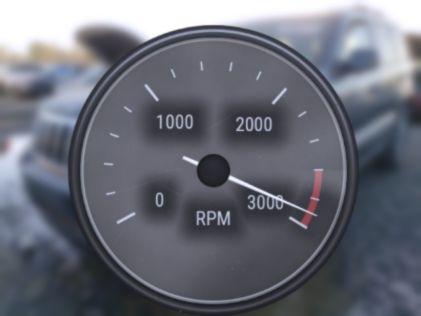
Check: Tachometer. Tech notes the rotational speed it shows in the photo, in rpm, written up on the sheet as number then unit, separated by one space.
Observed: 2900 rpm
